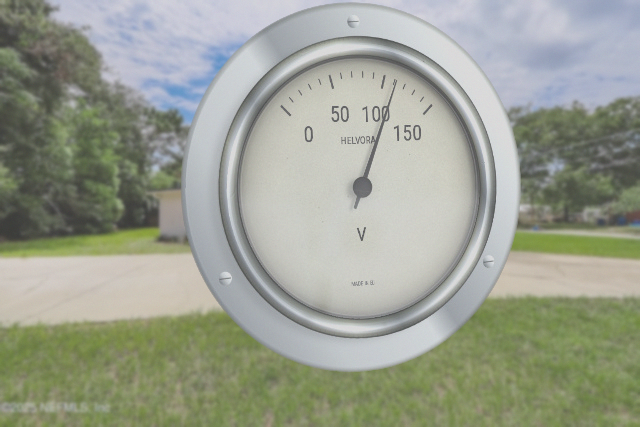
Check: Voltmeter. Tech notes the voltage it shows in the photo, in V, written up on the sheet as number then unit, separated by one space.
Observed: 110 V
